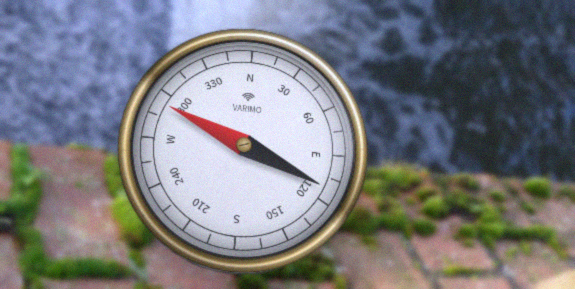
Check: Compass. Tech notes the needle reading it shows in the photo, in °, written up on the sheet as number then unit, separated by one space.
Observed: 292.5 °
